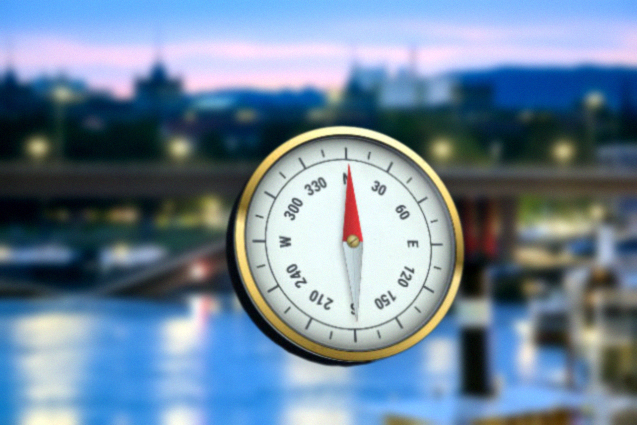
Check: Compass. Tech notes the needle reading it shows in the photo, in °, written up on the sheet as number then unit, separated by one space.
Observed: 0 °
